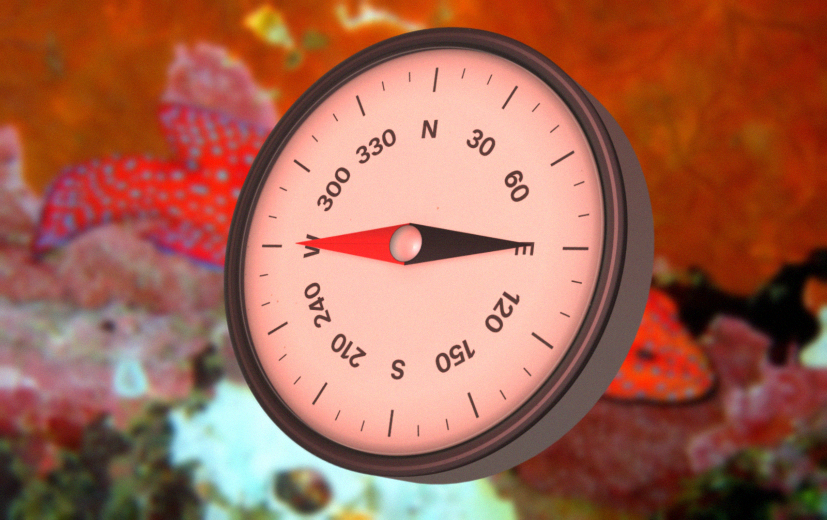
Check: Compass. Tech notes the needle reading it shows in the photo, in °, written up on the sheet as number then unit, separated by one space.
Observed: 270 °
